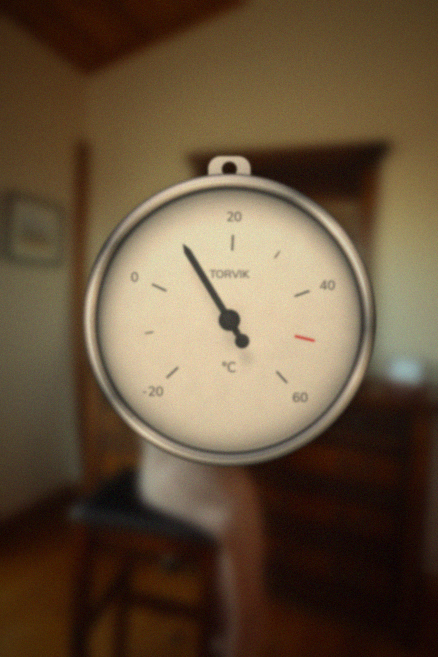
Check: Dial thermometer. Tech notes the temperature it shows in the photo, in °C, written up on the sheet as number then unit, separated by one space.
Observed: 10 °C
